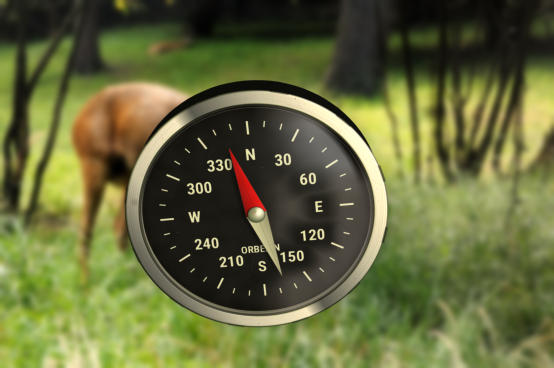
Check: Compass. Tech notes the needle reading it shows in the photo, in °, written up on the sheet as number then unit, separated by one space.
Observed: 345 °
